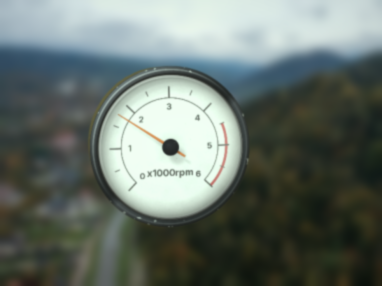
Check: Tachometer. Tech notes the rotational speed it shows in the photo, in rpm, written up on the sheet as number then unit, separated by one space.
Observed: 1750 rpm
